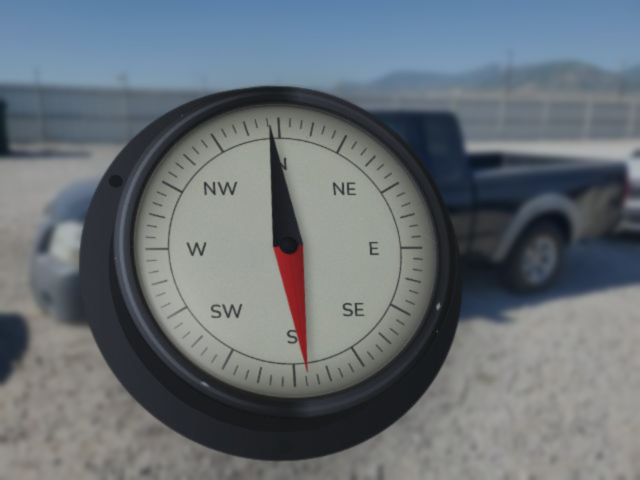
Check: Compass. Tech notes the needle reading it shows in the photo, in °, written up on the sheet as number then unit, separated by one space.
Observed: 175 °
